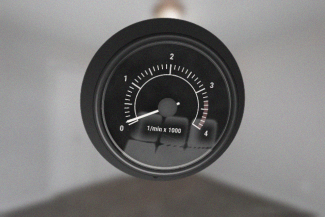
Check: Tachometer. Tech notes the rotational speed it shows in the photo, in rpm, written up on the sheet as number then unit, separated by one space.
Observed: 100 rpm
